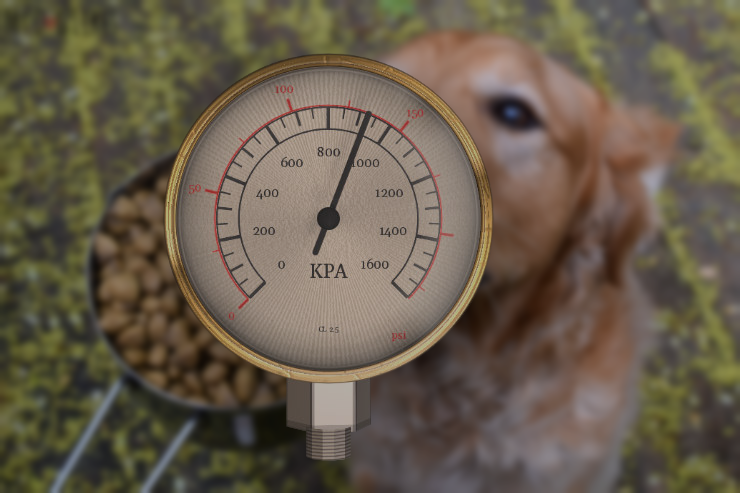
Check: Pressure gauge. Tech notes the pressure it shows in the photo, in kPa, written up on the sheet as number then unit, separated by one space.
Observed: 925 kPa
